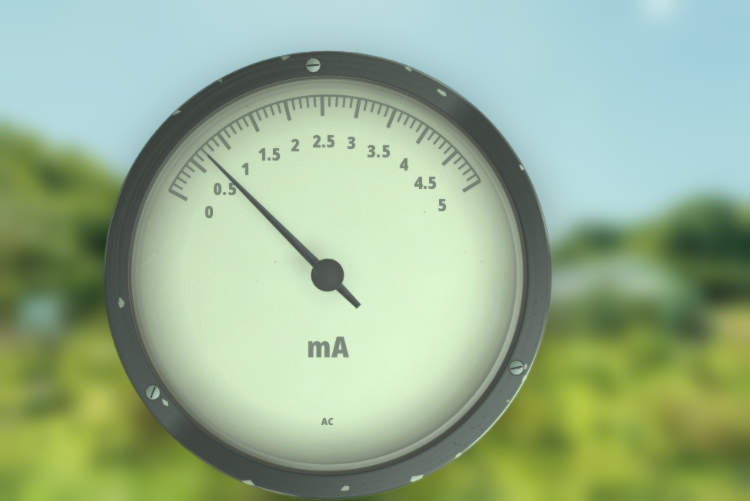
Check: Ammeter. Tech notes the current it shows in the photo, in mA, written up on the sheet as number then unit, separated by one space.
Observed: 0.7 mA
